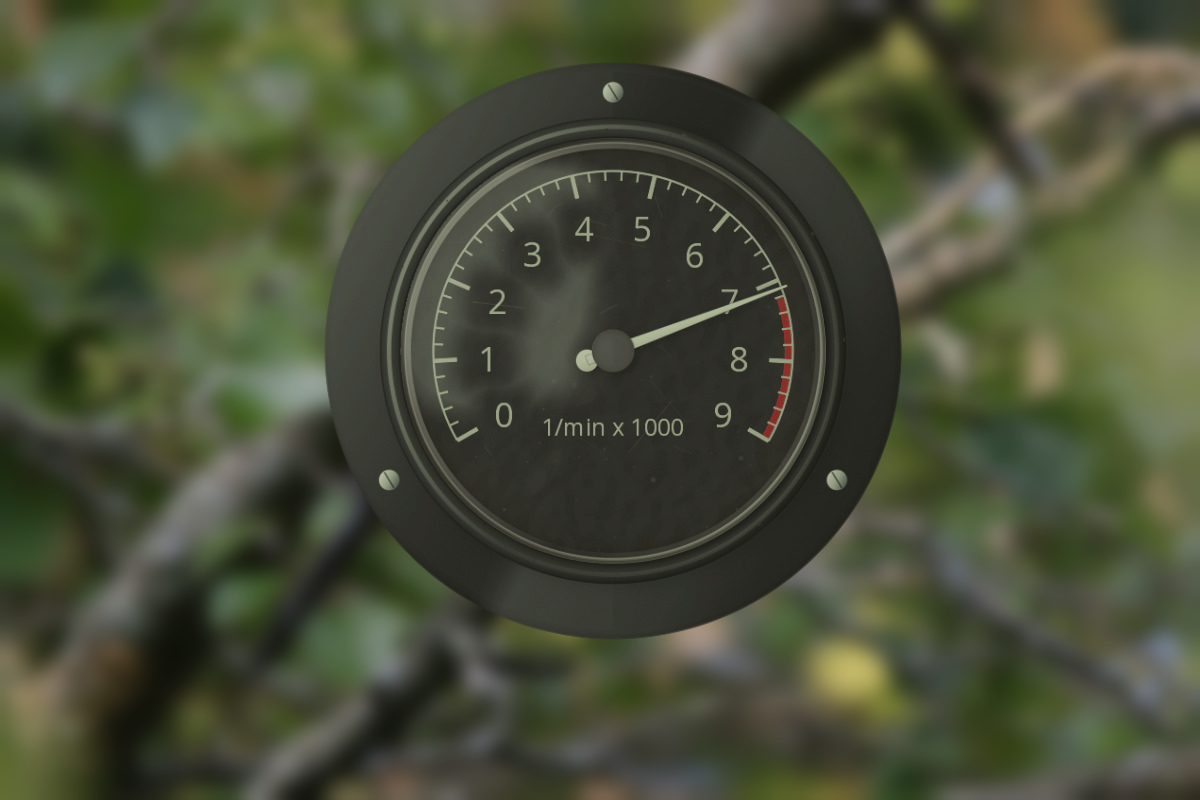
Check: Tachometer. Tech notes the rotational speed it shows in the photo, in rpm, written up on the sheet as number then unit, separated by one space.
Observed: 7100 rpm
